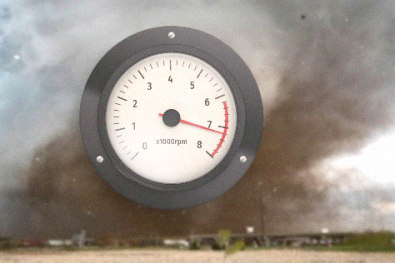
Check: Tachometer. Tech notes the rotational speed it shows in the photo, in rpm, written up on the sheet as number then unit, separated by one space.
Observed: 7200 rpm
